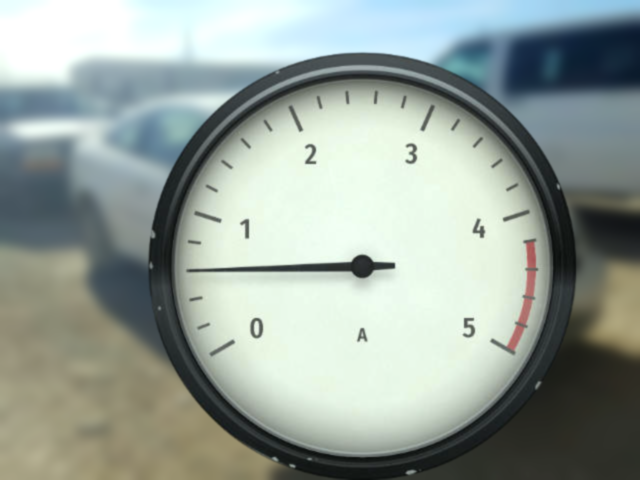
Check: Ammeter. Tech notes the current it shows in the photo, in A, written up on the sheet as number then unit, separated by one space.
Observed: 0.6 A
